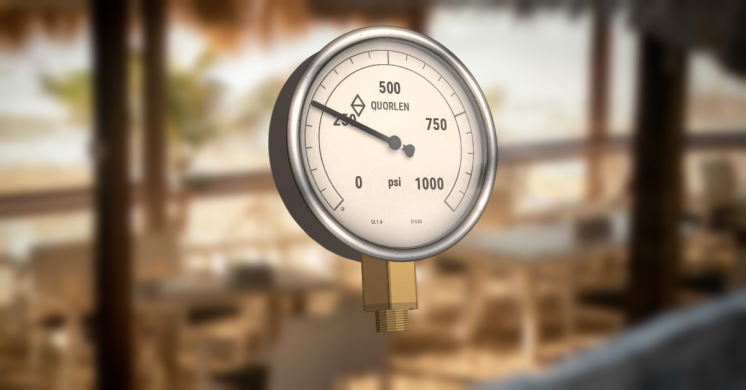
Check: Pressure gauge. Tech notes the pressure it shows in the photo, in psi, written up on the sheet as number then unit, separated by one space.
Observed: 250 psi
